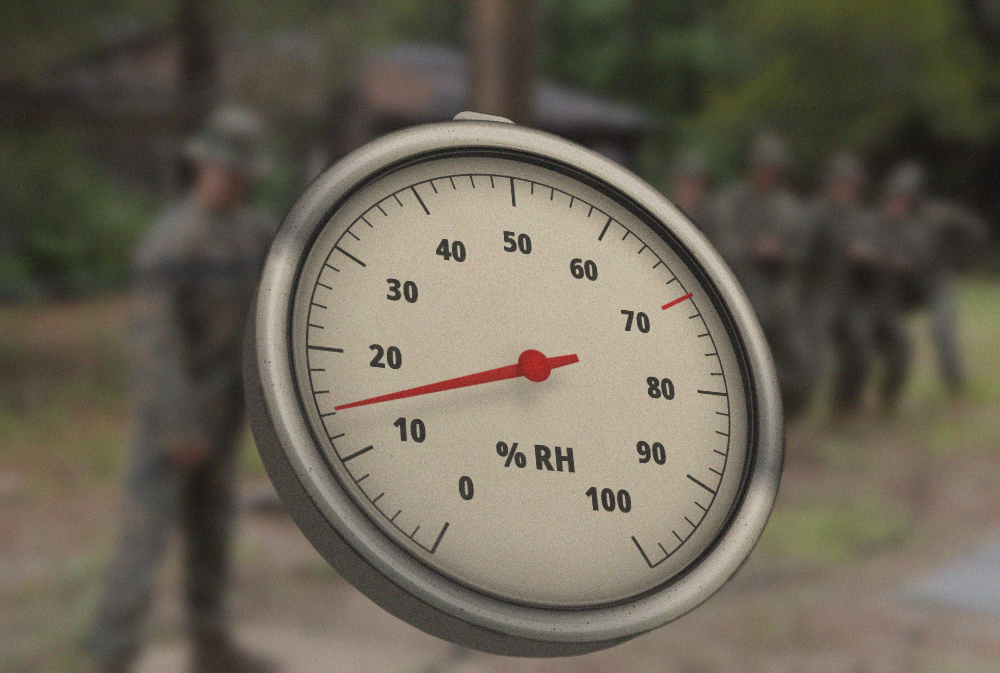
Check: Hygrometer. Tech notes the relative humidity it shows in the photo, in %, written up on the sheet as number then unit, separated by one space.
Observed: 14 %
